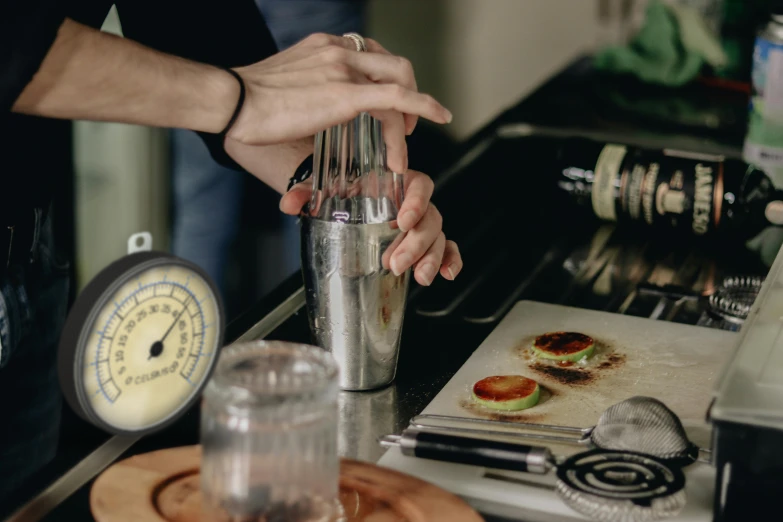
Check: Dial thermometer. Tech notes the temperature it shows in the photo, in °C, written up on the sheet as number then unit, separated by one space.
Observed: 40 °C
